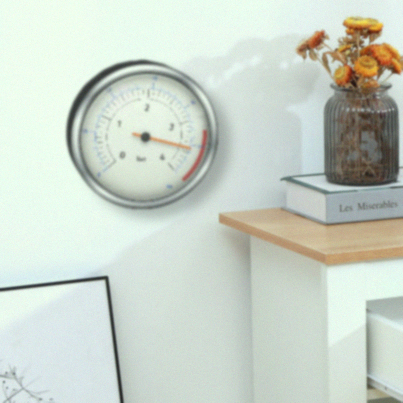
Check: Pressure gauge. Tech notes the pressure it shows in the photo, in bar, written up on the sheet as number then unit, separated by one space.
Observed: 3.5 bar
